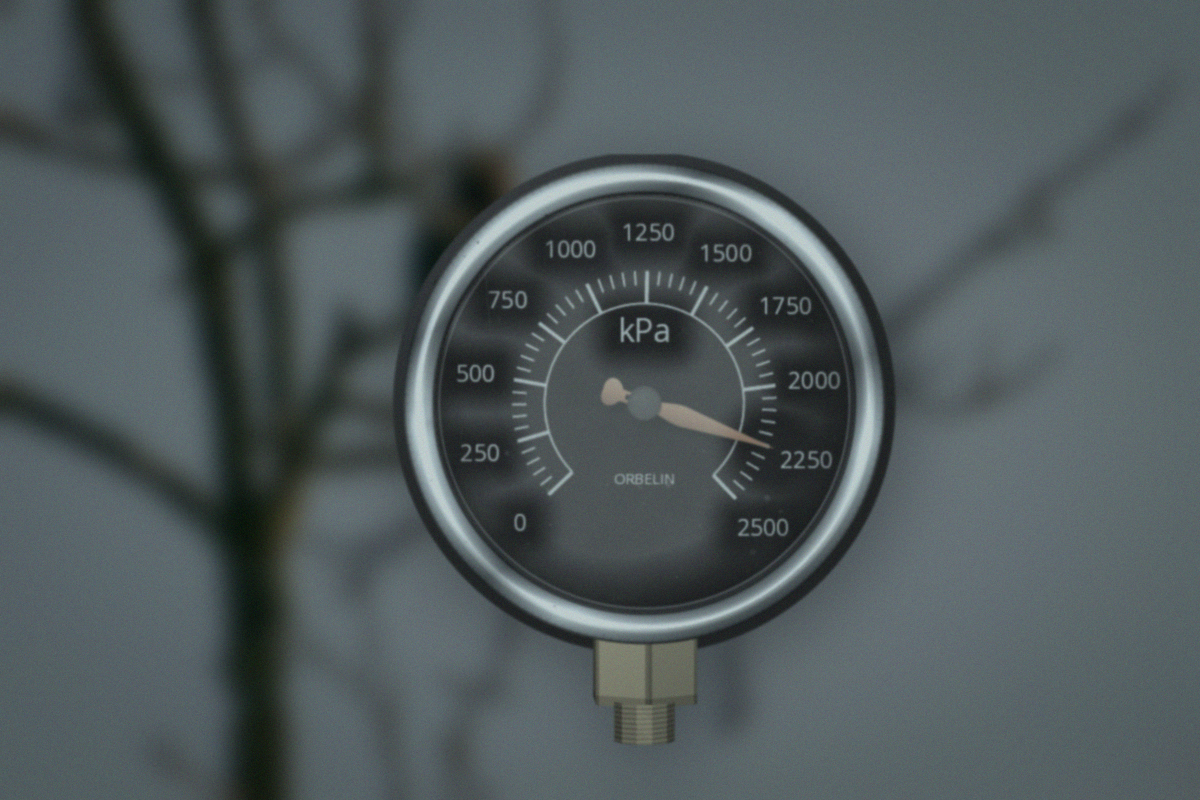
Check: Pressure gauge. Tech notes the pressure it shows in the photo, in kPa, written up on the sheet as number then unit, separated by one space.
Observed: 2250 kPa
